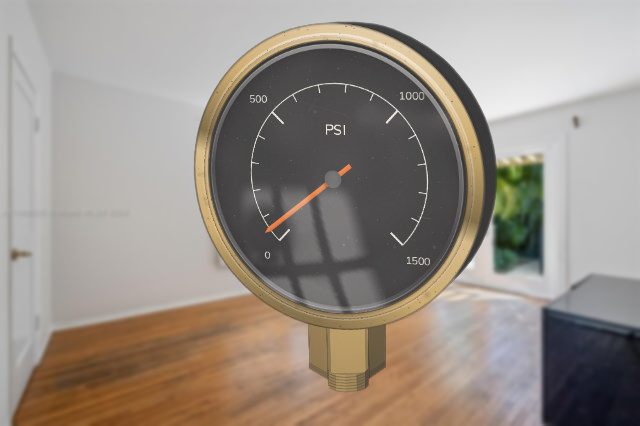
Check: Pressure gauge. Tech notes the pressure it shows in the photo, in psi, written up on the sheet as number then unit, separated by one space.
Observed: 50 psi
